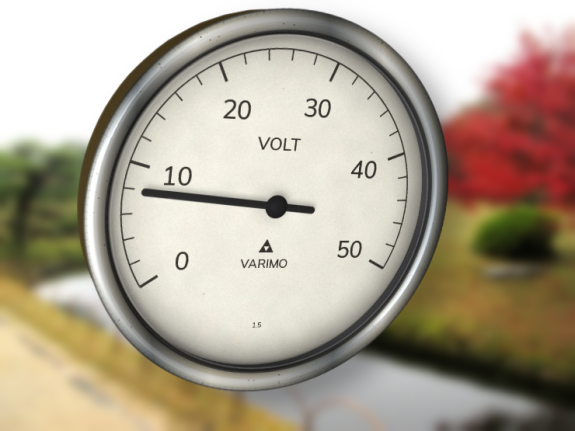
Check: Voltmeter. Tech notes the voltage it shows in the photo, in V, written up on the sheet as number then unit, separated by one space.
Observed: 8 V
